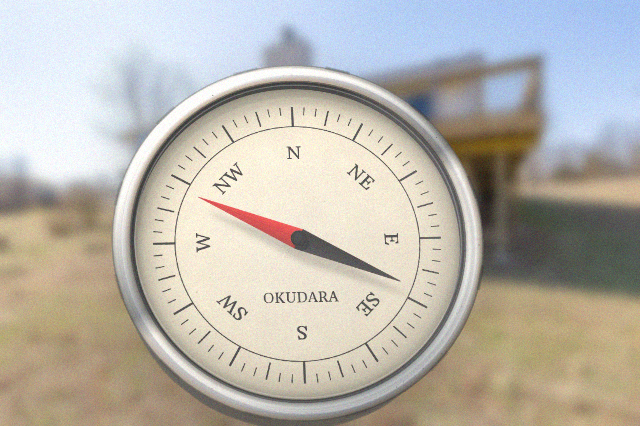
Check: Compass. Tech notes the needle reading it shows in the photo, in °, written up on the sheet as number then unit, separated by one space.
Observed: 295 °
